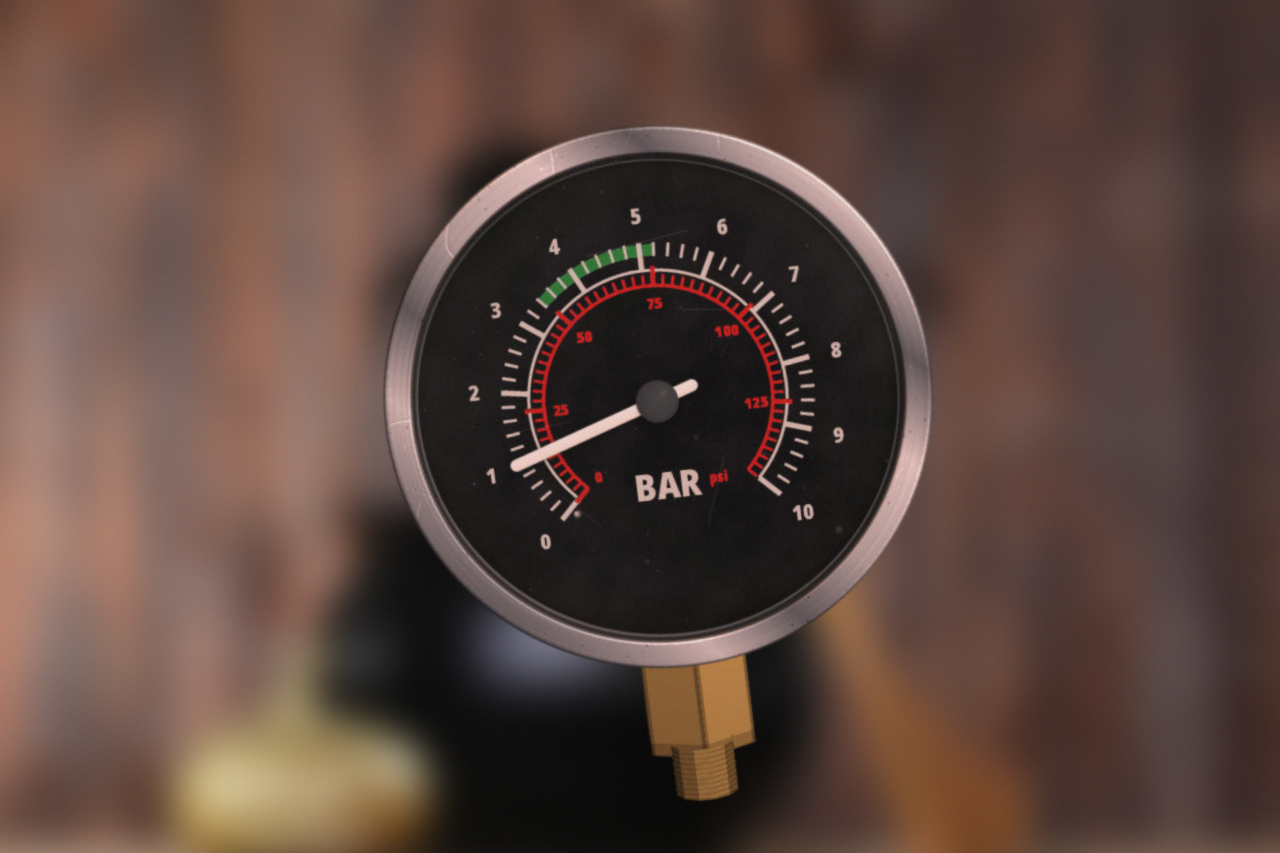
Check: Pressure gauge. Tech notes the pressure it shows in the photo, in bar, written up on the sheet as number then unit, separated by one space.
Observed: 1 bar
